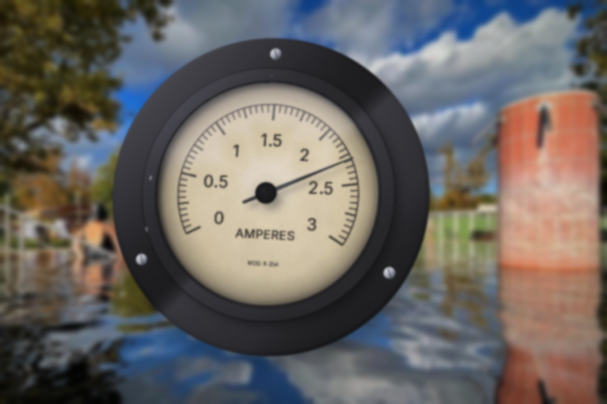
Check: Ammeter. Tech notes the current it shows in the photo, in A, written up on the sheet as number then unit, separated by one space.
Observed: 2.3 A
